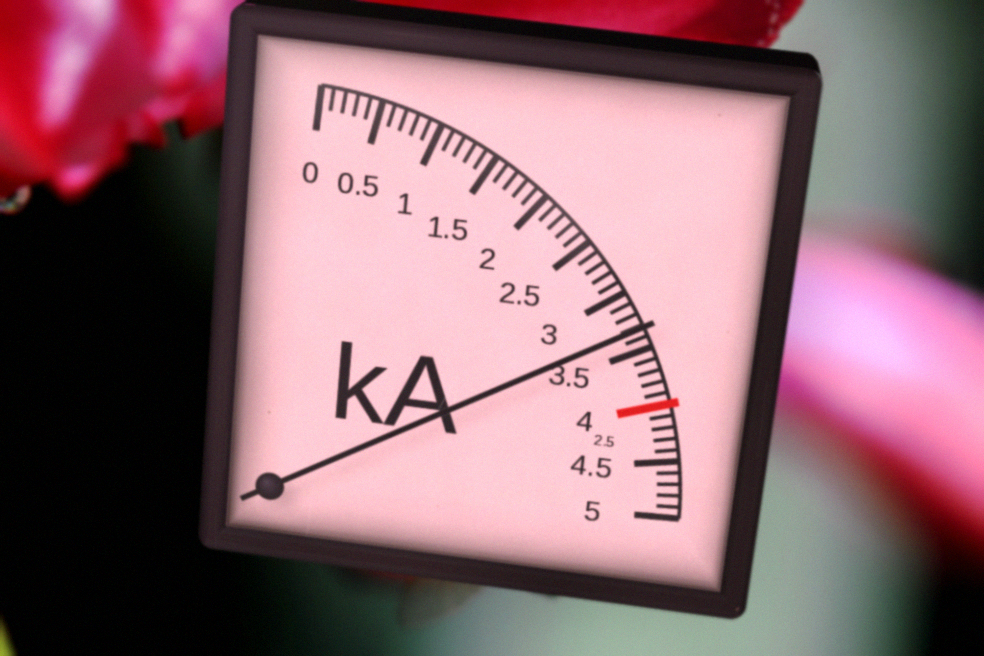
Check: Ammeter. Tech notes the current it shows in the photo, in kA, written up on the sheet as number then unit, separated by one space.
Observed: 3.3 kA
